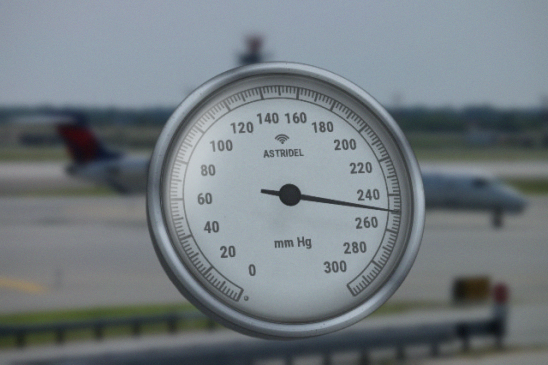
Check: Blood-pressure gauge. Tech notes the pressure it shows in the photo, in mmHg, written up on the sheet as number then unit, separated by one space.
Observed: 250 mmHg
